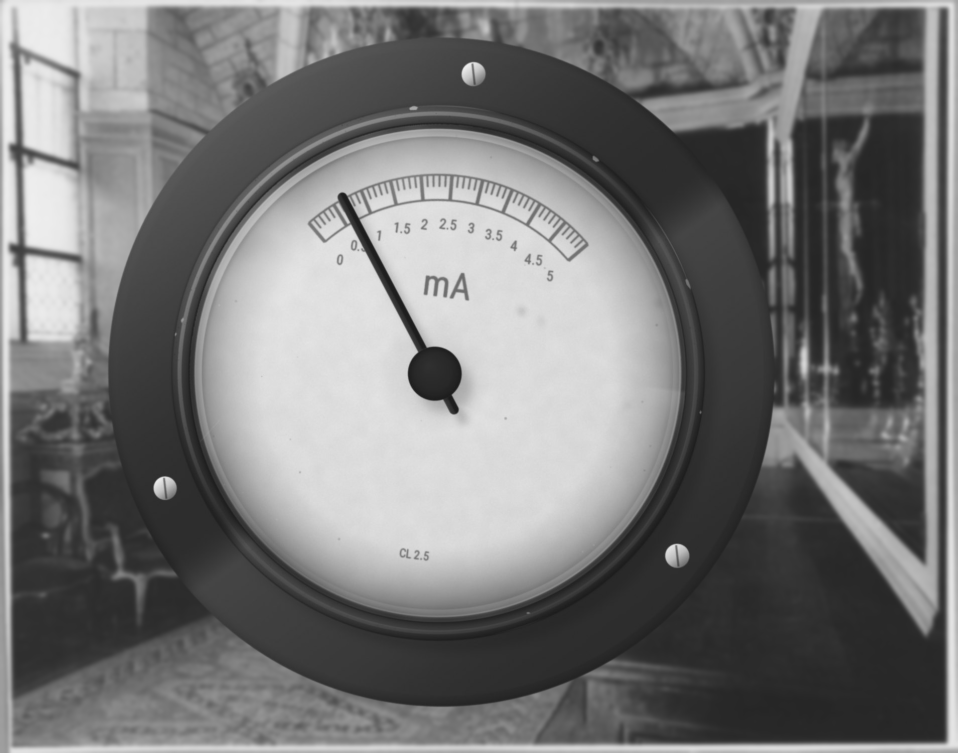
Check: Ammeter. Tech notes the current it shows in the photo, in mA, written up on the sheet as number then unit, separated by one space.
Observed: 0.7 mA
